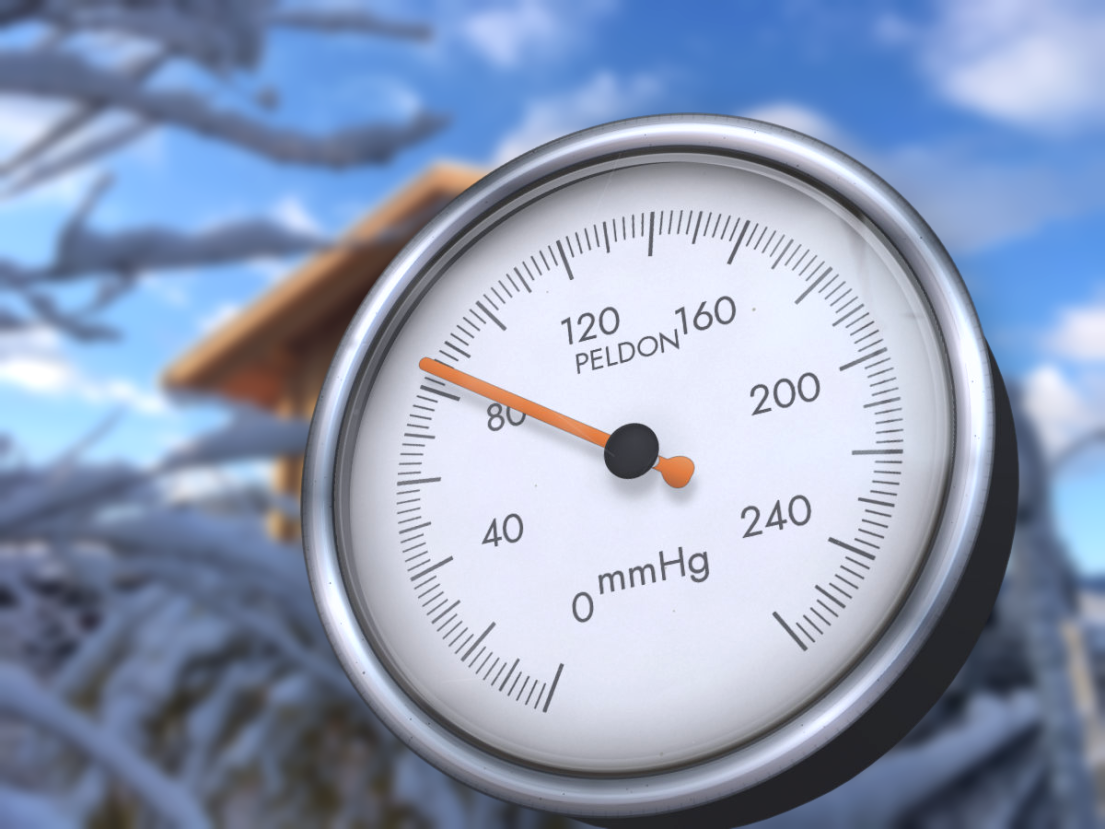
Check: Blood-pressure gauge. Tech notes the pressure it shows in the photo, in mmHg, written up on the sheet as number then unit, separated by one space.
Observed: 84 mmHg
